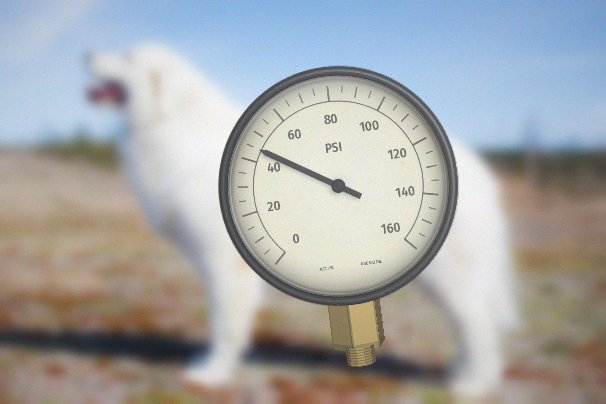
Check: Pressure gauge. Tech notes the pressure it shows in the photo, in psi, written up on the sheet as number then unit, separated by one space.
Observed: 45 psi
